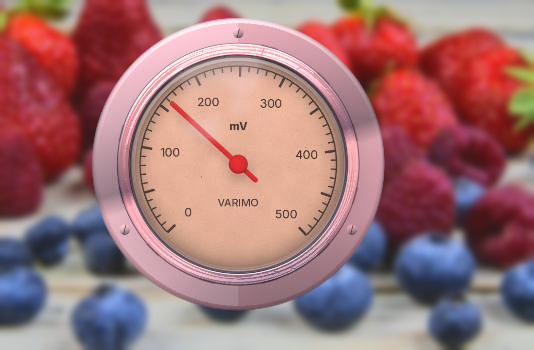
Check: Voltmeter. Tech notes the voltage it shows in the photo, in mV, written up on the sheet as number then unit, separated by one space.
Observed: 160 mV
